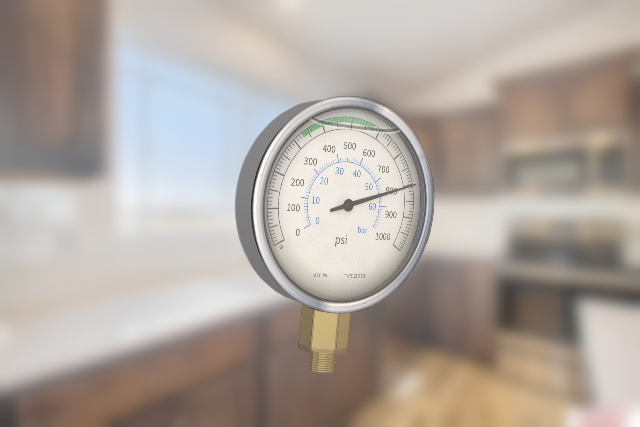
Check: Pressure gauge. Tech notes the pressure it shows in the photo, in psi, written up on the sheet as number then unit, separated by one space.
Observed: 800 psi
